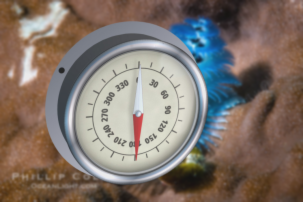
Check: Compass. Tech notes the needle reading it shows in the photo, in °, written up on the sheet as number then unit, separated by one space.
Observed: 180 °
